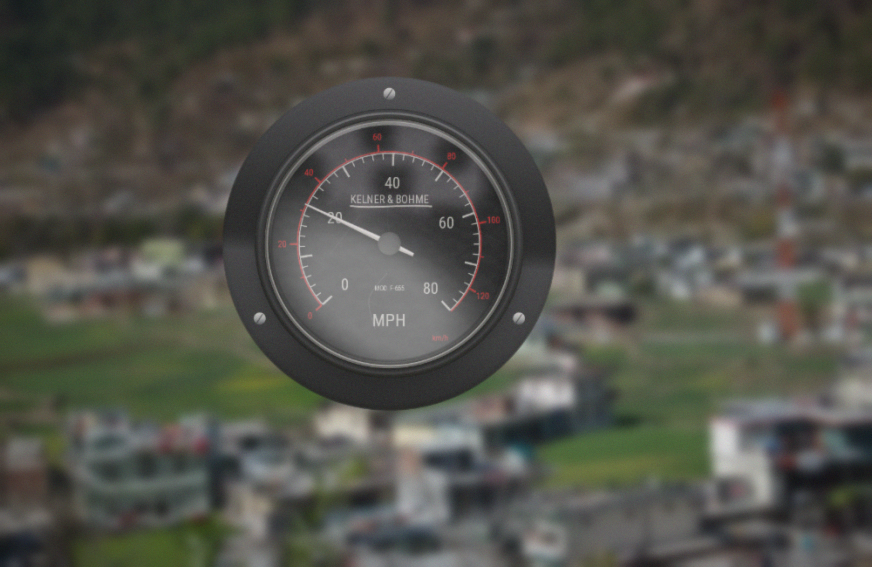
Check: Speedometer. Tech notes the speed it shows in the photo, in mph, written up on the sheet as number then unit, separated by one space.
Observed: 20 mph
